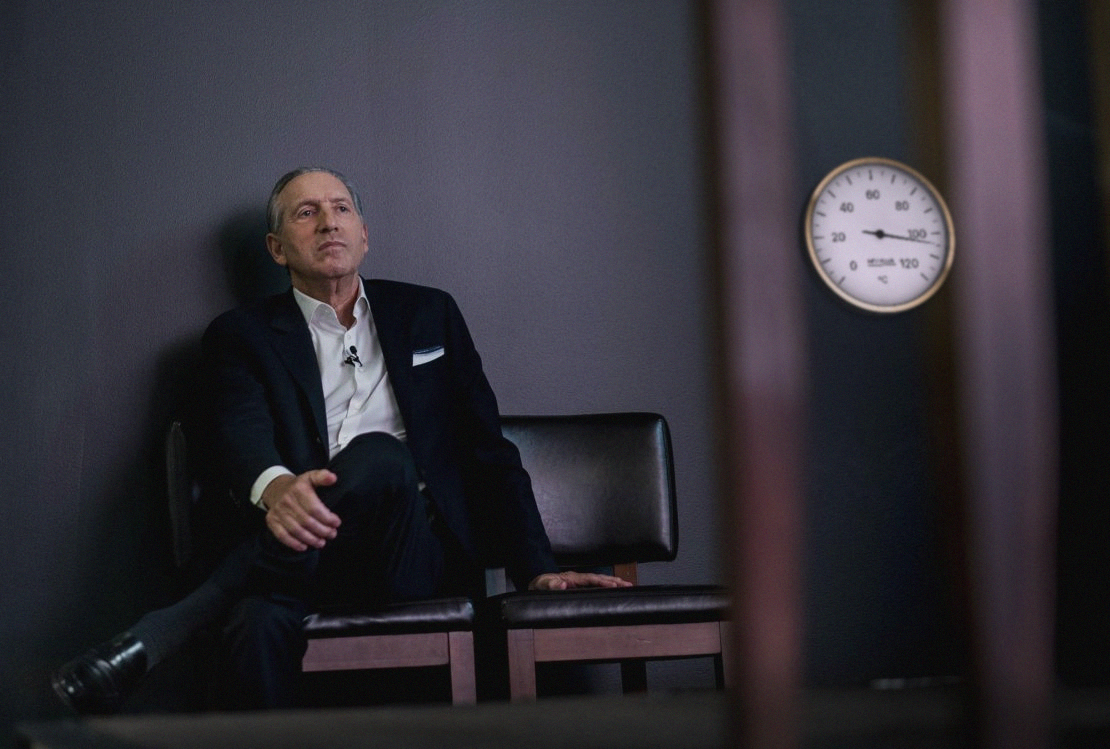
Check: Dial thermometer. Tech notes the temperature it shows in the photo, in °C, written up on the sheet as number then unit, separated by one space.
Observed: 105 °C
